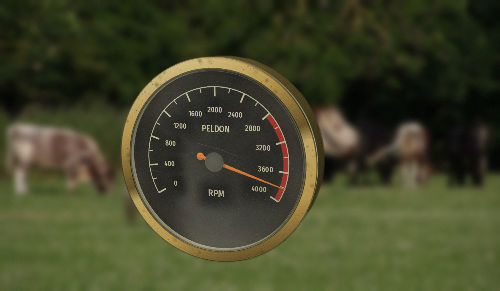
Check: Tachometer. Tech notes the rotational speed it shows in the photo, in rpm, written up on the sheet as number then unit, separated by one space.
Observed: 3800 rpm
